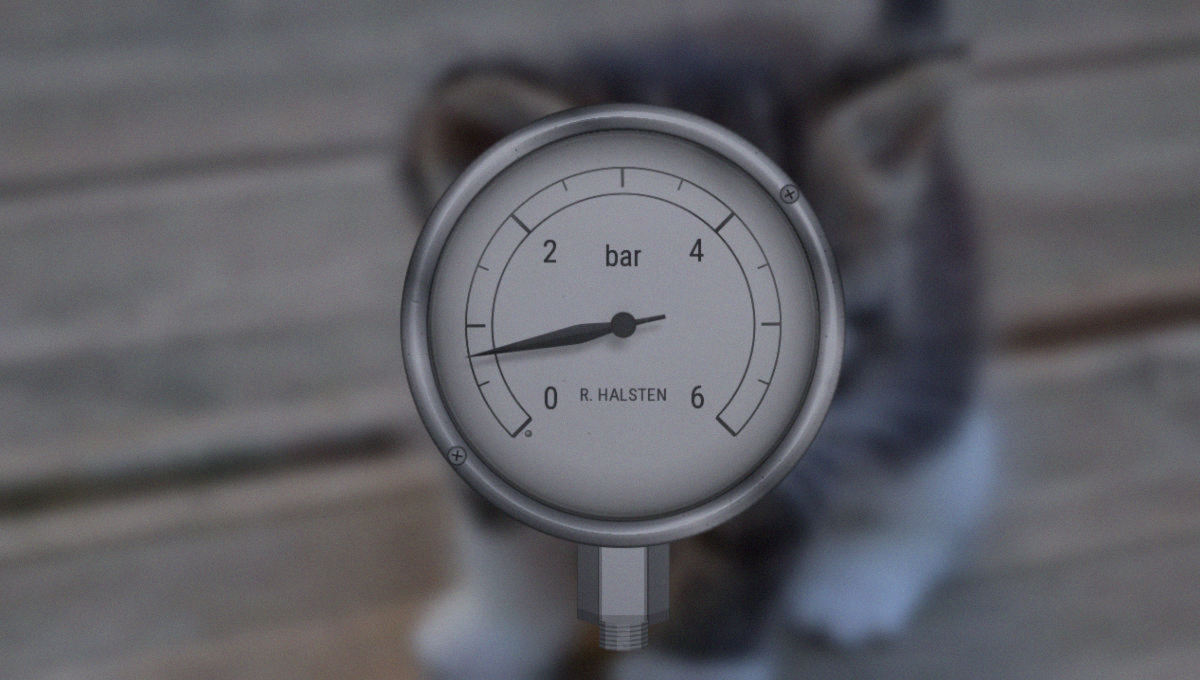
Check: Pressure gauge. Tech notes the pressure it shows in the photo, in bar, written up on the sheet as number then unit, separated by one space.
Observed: 0.75 bar
